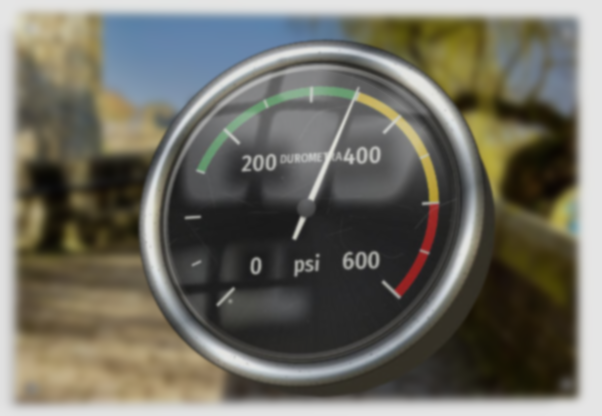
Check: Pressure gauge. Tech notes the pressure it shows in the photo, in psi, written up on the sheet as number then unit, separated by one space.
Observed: 350 psi
